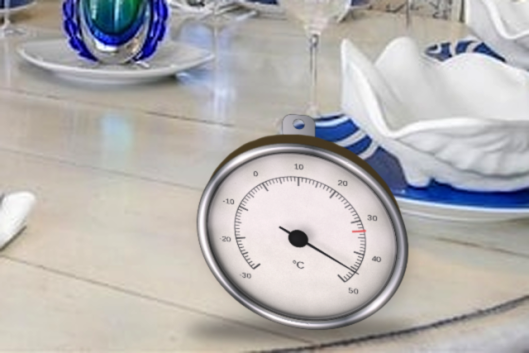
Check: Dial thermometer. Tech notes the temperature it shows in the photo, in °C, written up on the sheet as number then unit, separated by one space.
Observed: 45 °C
